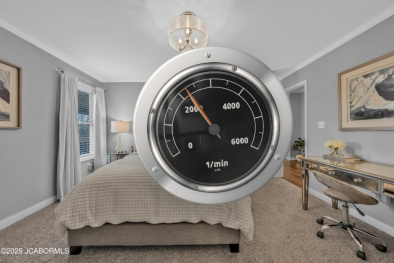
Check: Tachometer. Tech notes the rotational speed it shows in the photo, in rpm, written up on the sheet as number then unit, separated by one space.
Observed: 2250 rpm
